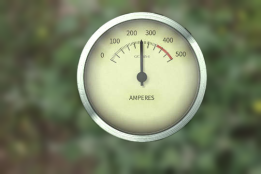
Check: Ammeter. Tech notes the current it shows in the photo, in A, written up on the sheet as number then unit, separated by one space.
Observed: 250 A
